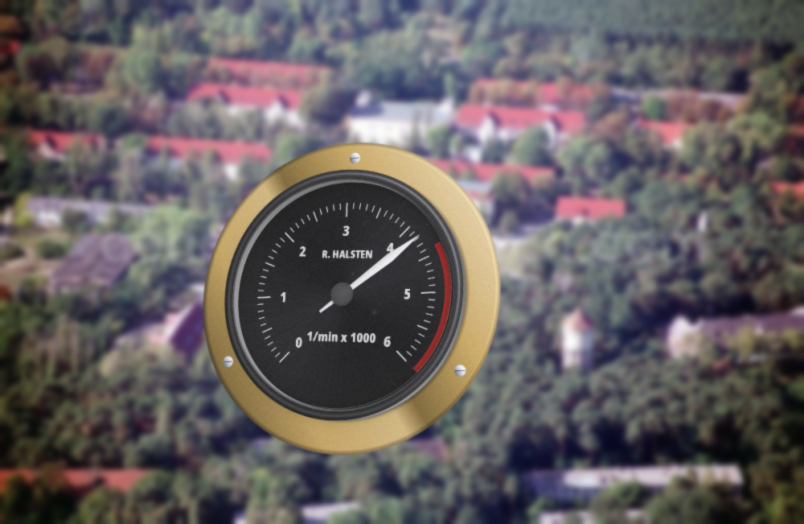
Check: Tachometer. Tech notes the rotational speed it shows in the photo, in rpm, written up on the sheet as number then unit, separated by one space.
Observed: 4200 rpm
